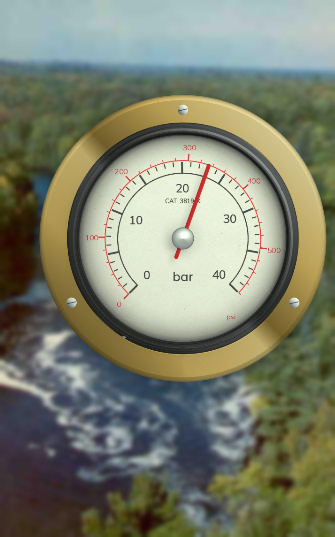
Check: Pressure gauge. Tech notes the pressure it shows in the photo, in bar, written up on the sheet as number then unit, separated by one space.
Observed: 23 bar
